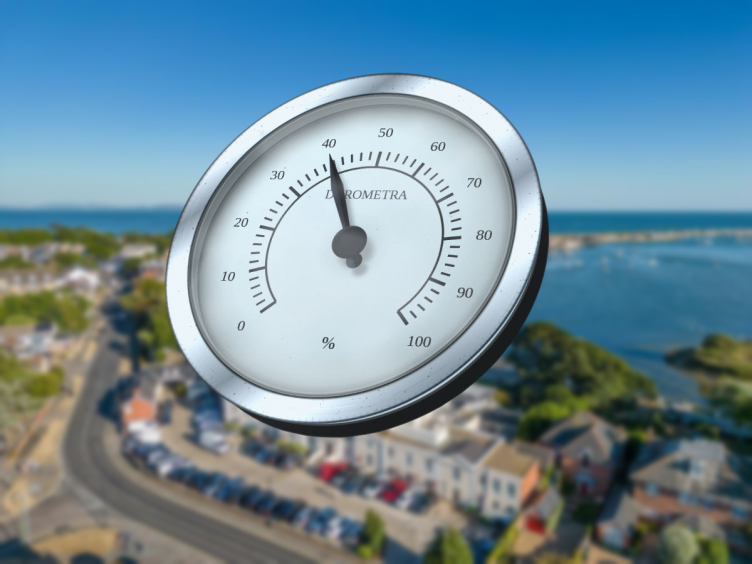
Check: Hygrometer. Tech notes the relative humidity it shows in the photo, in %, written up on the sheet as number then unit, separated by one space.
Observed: 40 %
